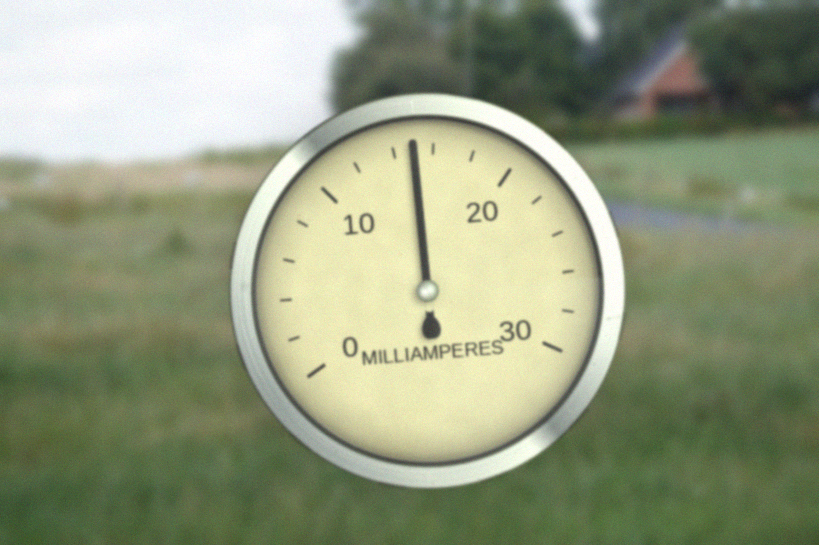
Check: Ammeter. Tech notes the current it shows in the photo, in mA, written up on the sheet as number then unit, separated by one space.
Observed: 15 mA
